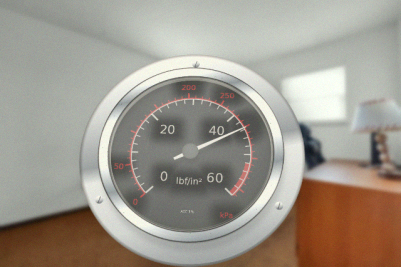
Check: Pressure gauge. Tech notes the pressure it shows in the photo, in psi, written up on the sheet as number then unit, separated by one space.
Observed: 44 psi
